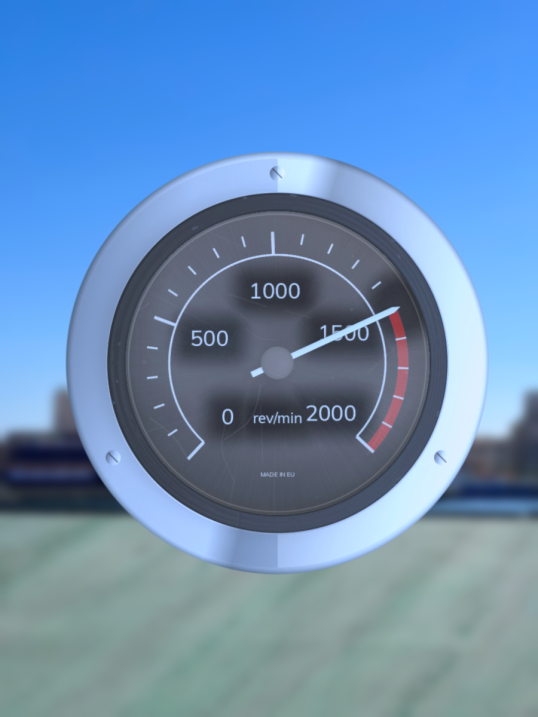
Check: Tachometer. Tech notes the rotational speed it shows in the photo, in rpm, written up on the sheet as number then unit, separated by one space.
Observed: 1500 rpm
